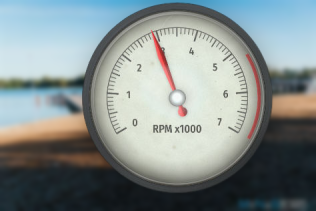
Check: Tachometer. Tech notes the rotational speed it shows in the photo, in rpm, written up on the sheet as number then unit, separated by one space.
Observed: 2900 rpm
